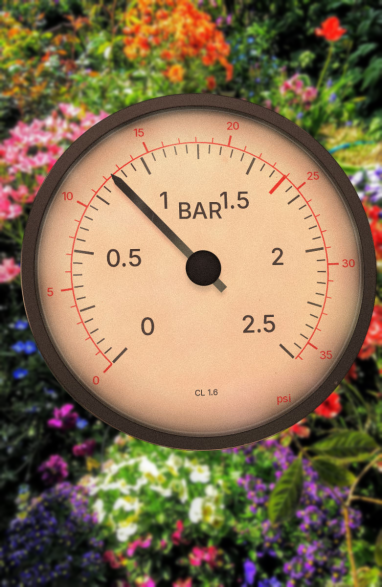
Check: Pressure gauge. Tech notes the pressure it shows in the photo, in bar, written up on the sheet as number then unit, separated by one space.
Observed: 0.85 bar
